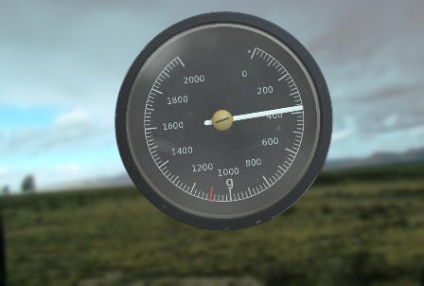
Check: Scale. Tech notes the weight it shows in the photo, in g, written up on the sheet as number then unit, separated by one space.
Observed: 380 g
